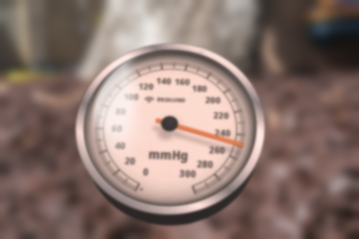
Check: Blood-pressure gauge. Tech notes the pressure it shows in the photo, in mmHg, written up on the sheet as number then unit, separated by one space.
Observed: 250 mmHg
